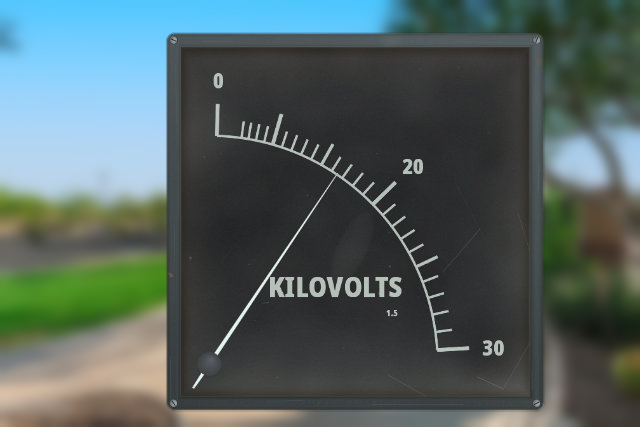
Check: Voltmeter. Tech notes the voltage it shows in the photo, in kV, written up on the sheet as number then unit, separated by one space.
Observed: 16.5 kV
